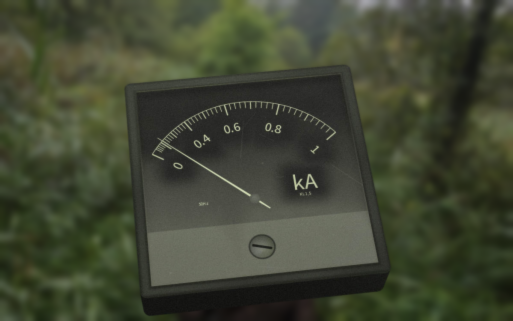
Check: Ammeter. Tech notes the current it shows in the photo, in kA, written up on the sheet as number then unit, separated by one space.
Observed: 0.2 kA
